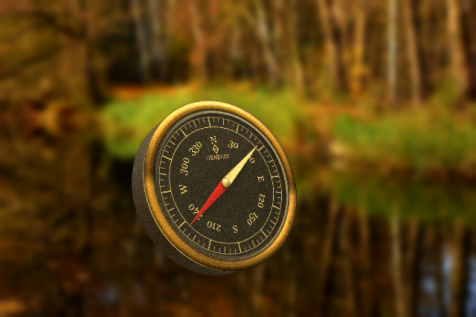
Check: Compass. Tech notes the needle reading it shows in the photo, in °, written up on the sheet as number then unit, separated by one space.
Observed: 235 °
